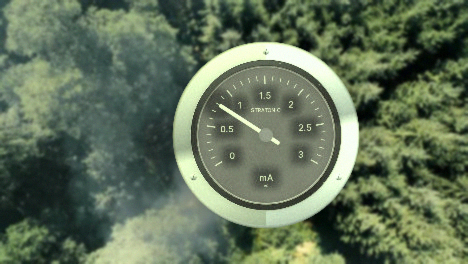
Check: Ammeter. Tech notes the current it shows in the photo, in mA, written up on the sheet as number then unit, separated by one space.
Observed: 0.8 mA
